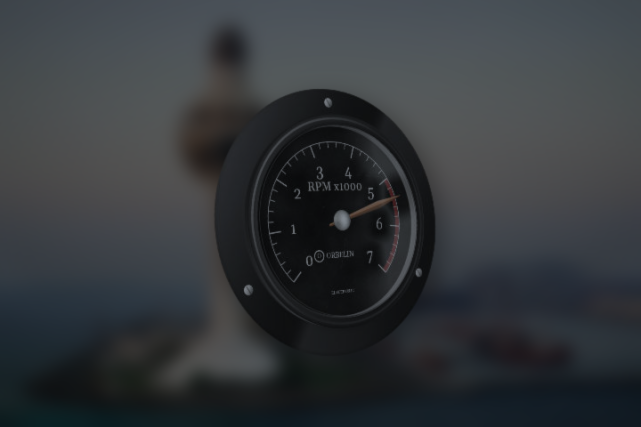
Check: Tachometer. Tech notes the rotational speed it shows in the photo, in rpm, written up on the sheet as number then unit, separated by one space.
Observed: 5400 rpm
